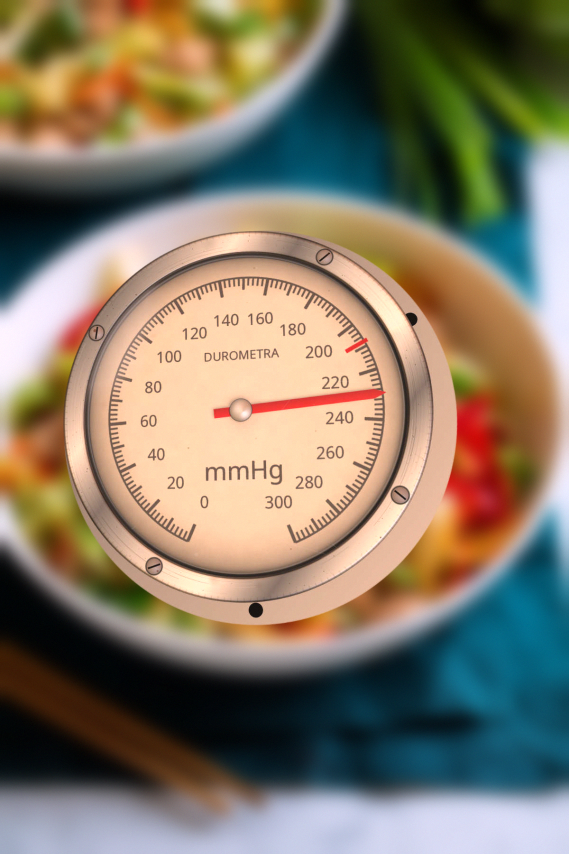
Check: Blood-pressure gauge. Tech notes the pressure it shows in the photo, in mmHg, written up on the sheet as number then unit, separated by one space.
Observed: 230 mmHg
